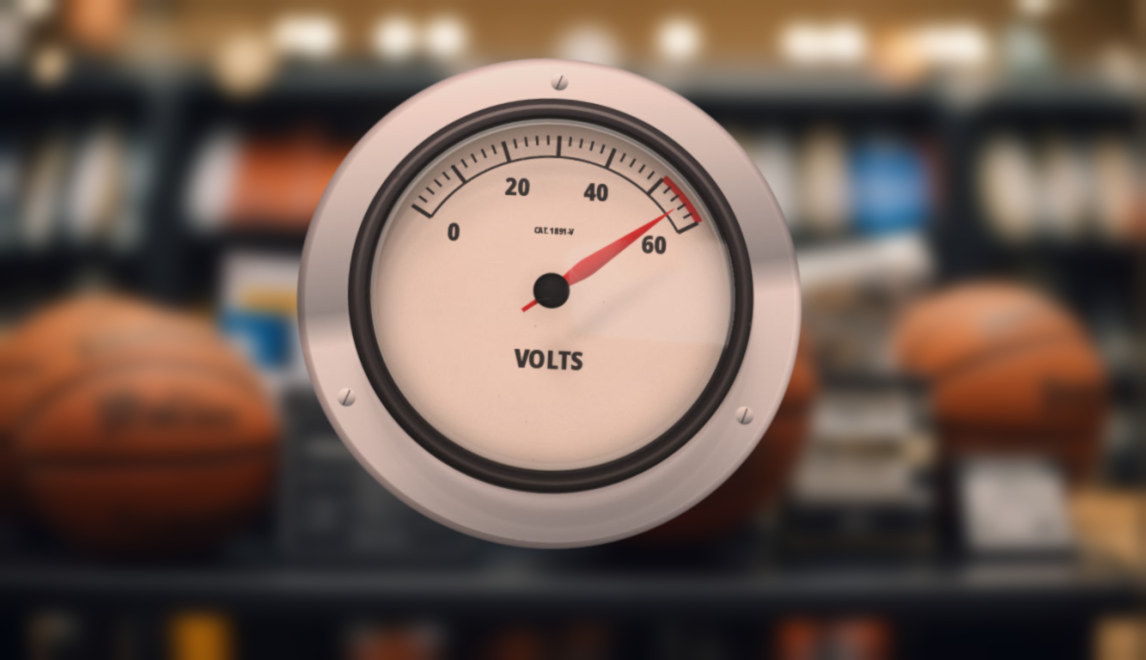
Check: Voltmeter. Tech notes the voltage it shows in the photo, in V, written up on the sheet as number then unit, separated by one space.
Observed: 56 V
